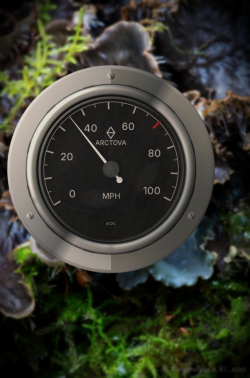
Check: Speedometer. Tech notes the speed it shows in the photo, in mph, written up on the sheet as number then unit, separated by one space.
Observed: 35 mph
